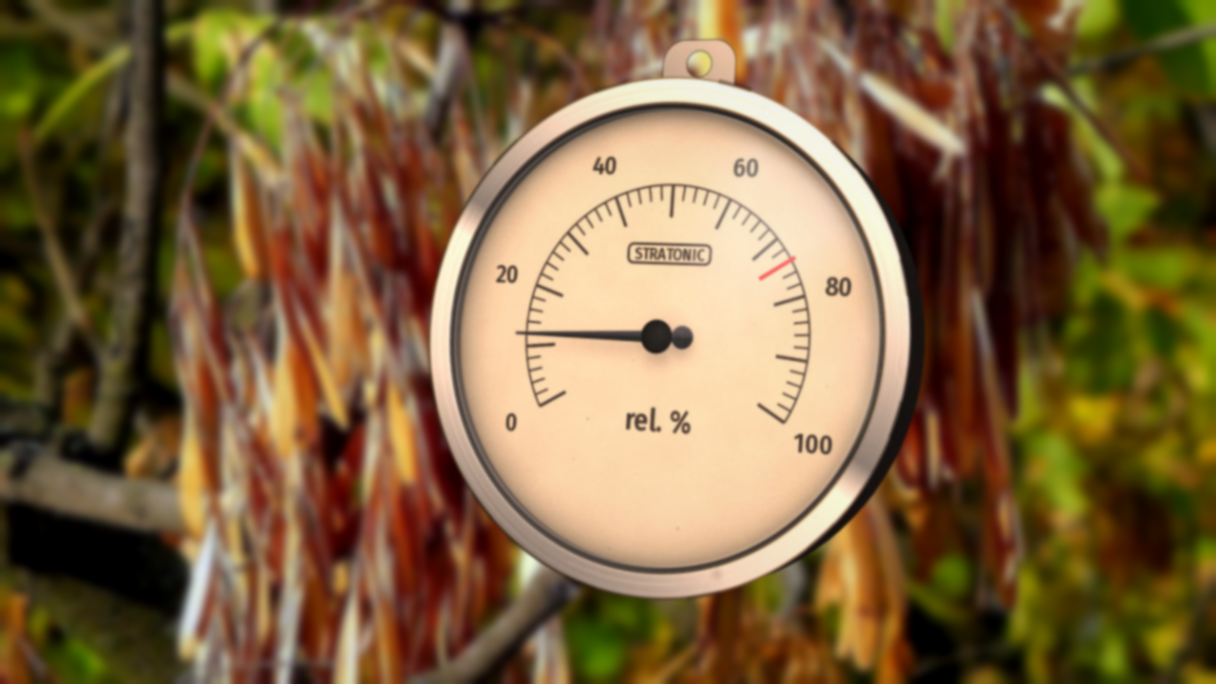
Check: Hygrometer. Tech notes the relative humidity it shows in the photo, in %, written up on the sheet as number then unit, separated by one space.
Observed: 12 %
